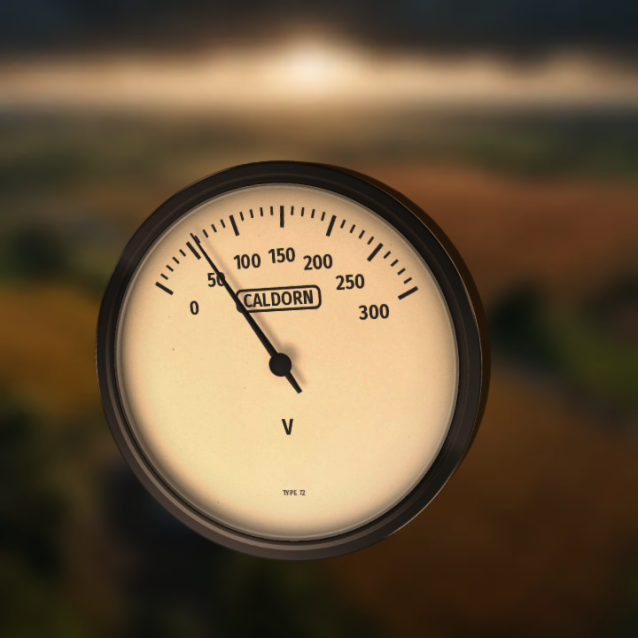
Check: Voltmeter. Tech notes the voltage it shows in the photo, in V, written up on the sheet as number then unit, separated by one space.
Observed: 60 V
